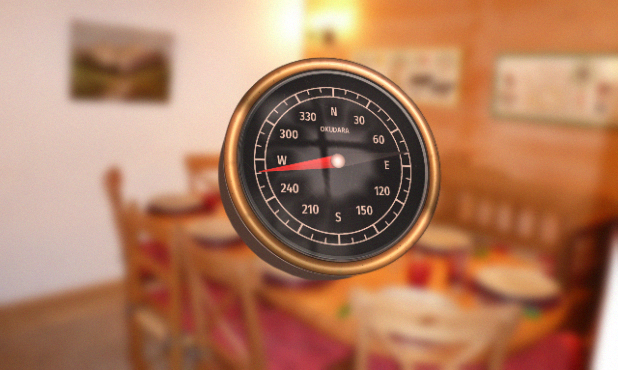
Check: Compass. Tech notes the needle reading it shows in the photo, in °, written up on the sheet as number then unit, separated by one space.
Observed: 260 °
